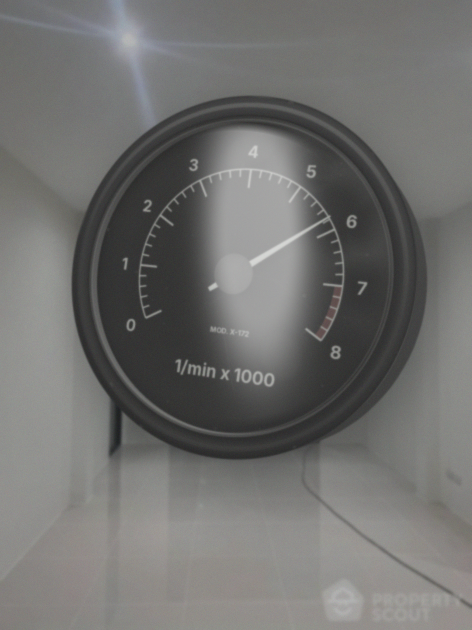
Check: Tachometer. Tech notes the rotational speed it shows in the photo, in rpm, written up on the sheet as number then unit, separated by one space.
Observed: 5800 rpm
